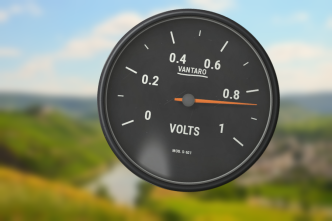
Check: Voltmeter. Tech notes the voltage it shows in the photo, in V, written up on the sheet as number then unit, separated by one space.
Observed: 0.85 V
